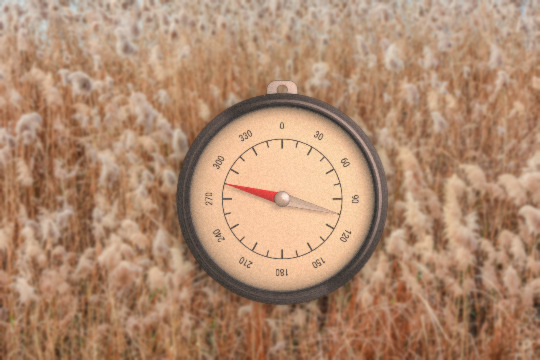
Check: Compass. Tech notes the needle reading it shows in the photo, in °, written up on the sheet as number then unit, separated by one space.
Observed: 285 °
